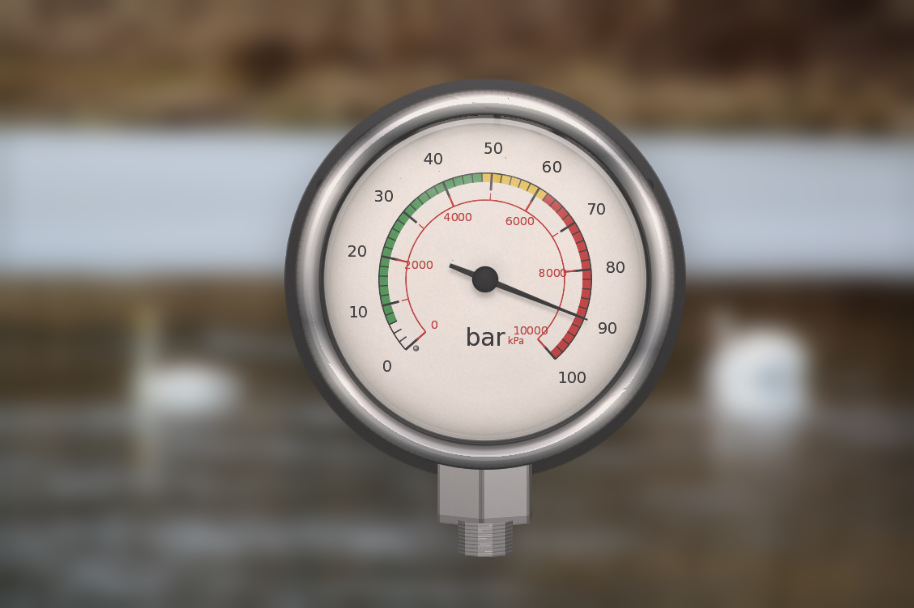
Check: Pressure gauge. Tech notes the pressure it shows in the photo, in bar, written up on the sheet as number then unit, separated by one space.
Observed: 90 bar
